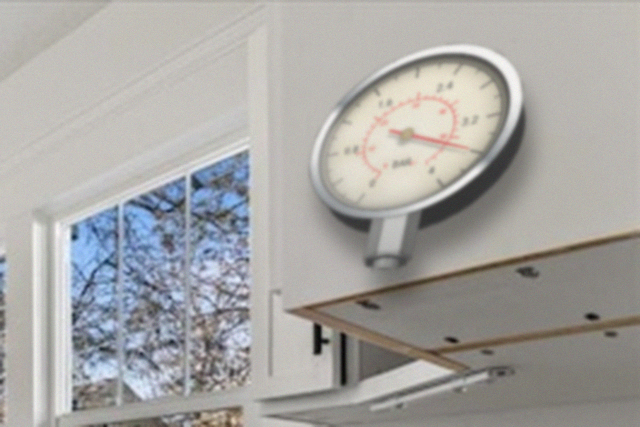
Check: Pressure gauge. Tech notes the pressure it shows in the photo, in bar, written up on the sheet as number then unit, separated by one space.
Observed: 3.6 bar
